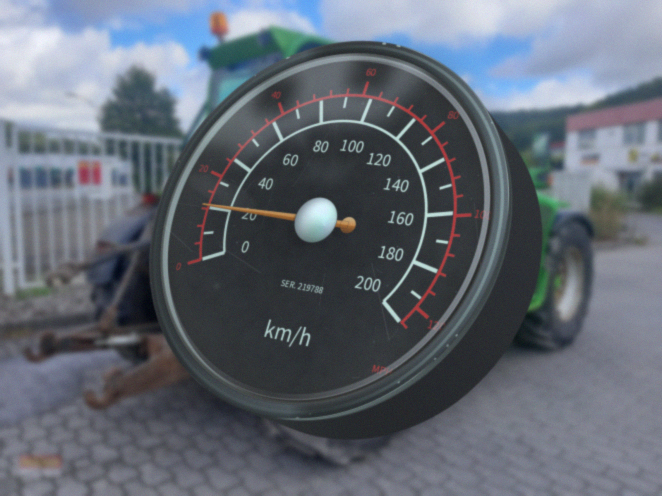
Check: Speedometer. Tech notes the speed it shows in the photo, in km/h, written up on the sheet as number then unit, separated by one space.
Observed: 20 km/h
